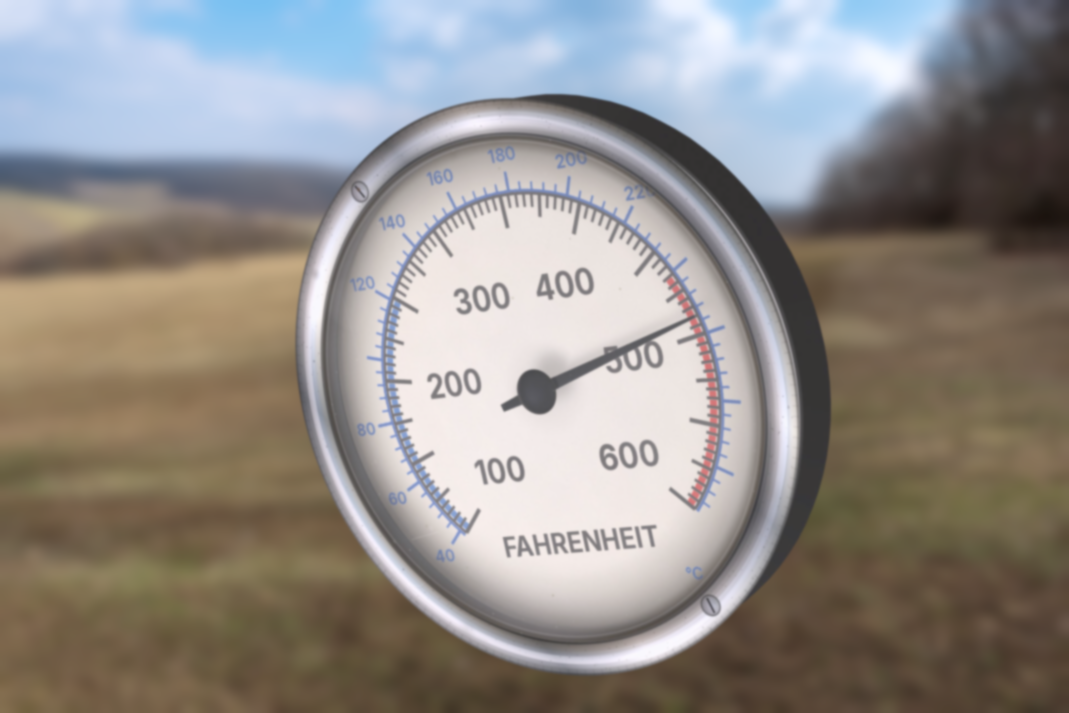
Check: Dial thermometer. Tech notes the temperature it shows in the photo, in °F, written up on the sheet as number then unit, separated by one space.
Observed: 490 °F
